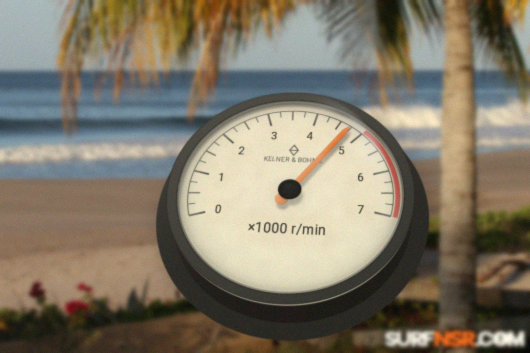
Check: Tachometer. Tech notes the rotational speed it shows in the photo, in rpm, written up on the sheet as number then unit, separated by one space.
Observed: 4750 rpm
